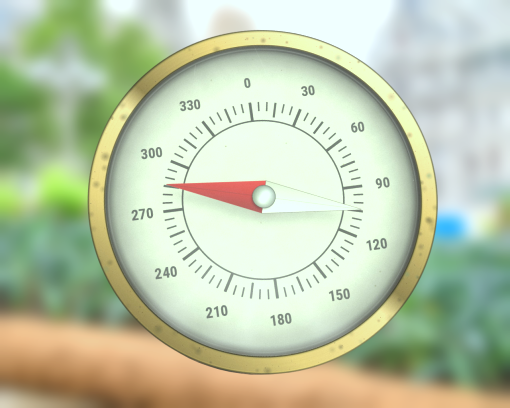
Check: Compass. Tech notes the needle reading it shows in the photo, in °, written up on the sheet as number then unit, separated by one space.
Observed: 285 °
